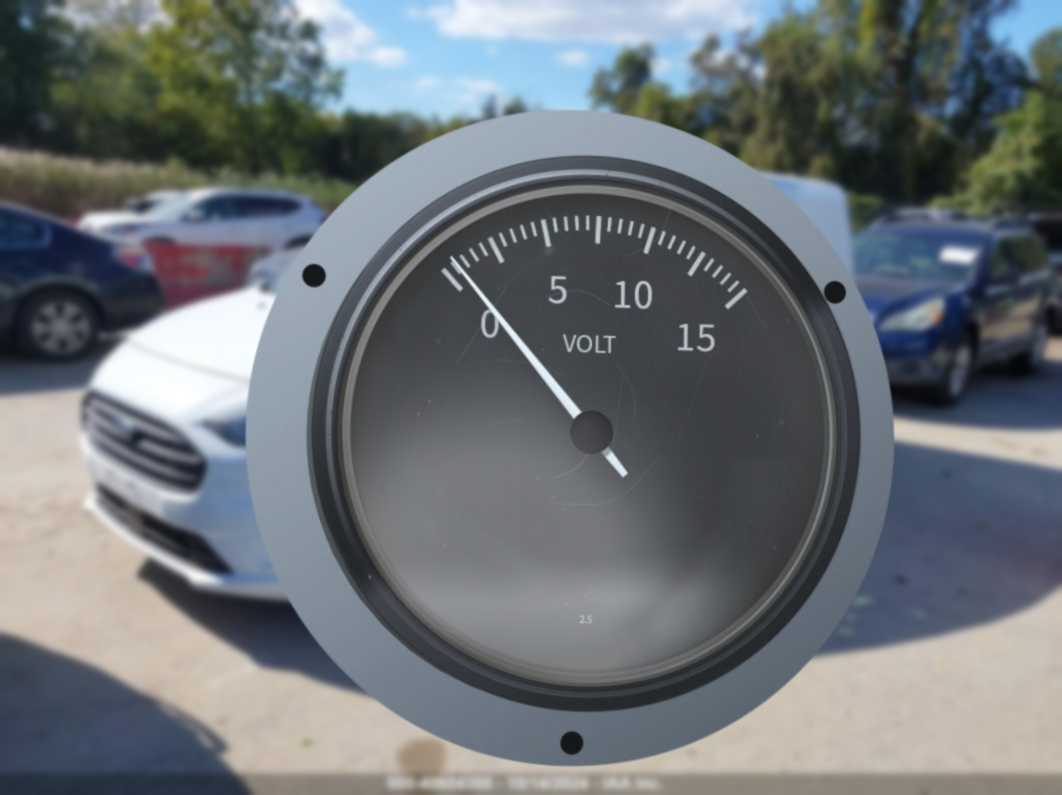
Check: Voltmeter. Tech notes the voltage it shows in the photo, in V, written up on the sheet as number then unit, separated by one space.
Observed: 0.5 V
